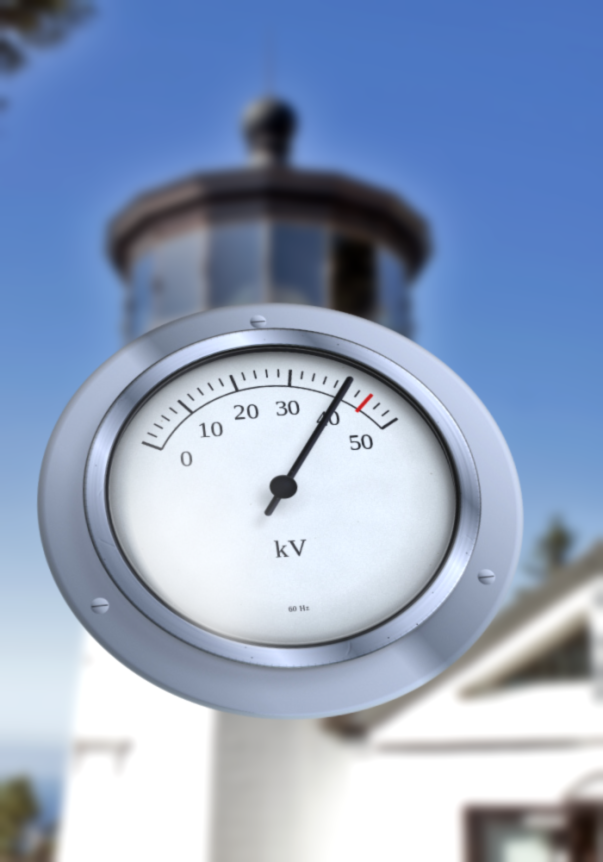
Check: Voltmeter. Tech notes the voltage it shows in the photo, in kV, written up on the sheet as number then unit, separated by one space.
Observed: 40 kV
